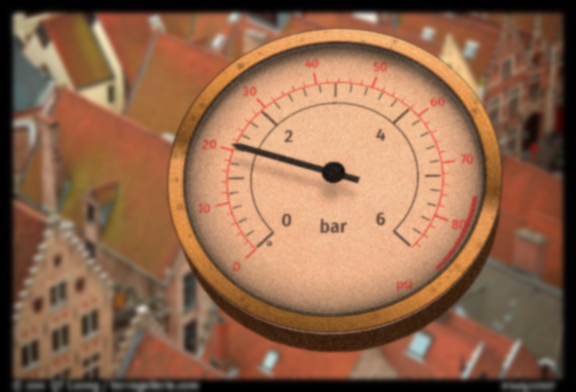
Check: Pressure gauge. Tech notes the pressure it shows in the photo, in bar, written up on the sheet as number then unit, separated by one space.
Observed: 1.4 bar
